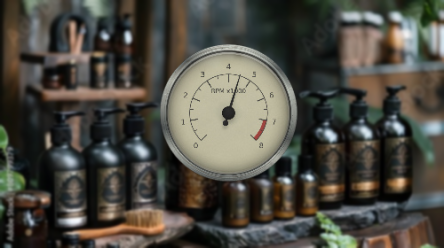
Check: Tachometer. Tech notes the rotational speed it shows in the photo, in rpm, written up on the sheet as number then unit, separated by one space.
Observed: 4500 rpm
